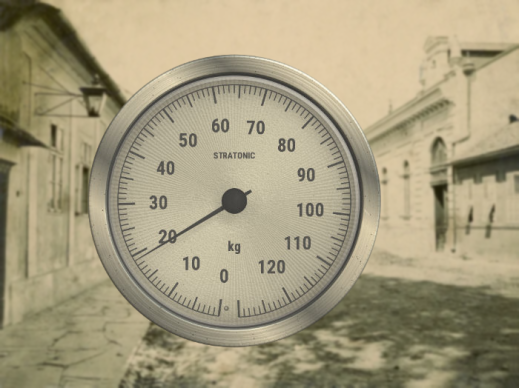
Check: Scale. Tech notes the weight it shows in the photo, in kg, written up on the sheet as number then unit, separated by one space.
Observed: 19 kg
